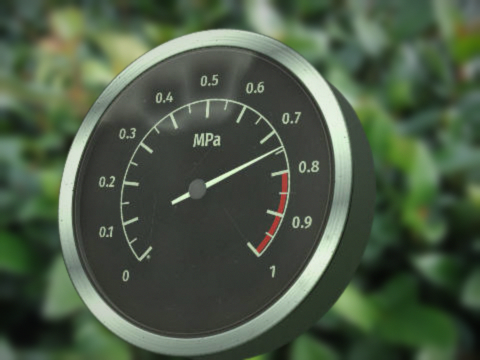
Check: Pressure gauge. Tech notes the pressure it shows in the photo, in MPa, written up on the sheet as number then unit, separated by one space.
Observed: 0.75 MPa
